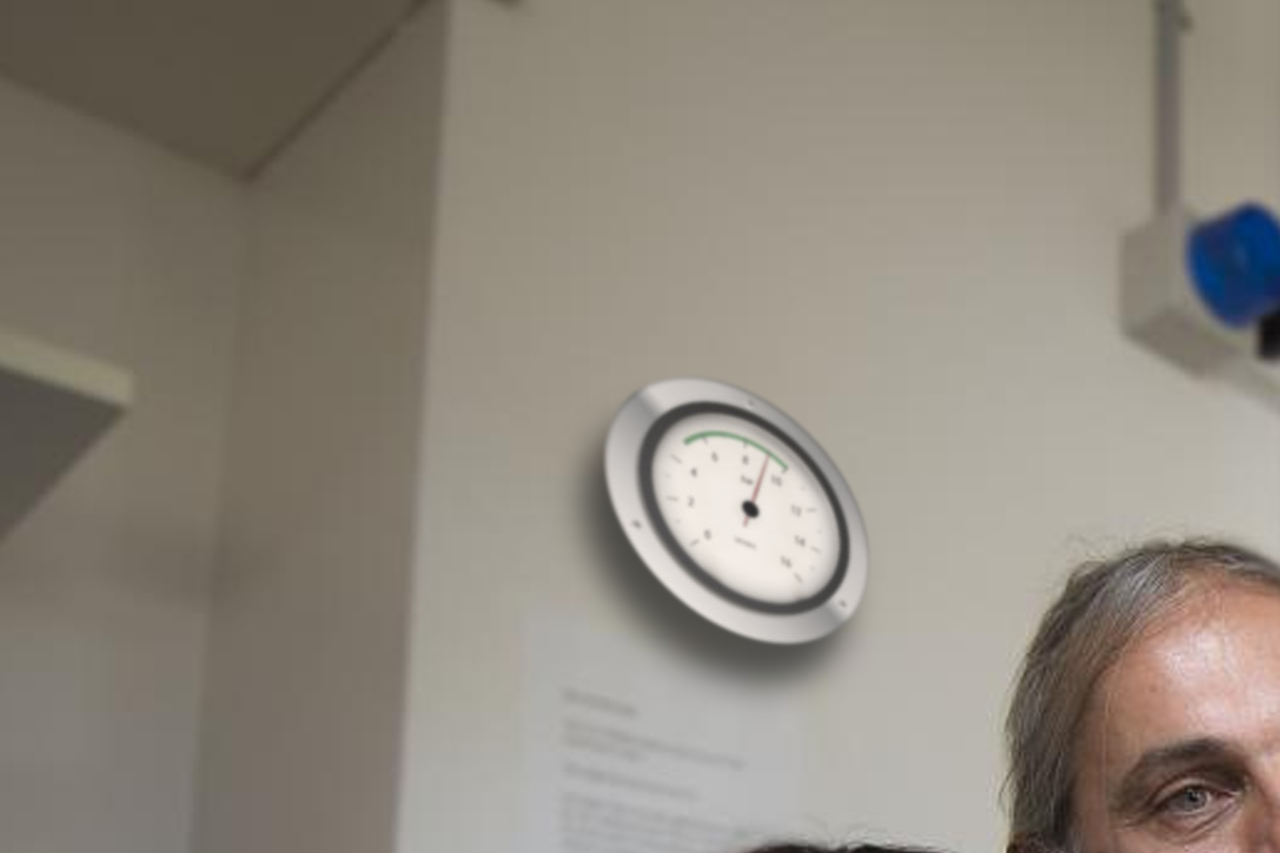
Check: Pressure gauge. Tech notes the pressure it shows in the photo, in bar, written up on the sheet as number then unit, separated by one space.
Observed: 9 bar
